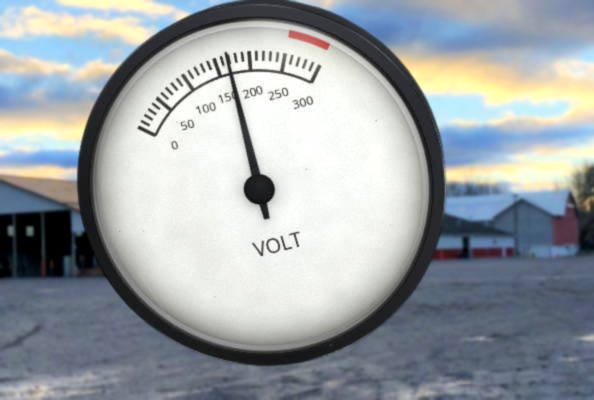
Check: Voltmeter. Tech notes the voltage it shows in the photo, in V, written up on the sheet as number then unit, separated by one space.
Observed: 170 V
